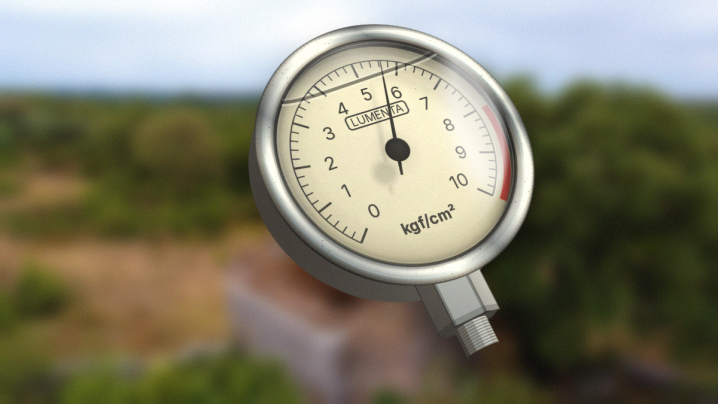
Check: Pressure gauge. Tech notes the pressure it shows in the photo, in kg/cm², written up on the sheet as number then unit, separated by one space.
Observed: 5.6 kg/cm²
